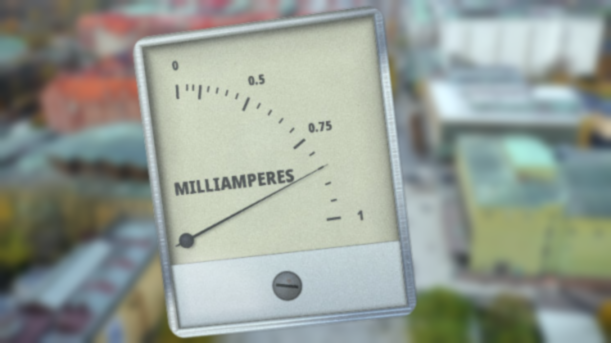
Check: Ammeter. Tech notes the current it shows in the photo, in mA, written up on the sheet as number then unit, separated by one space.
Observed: 0.85 mA
